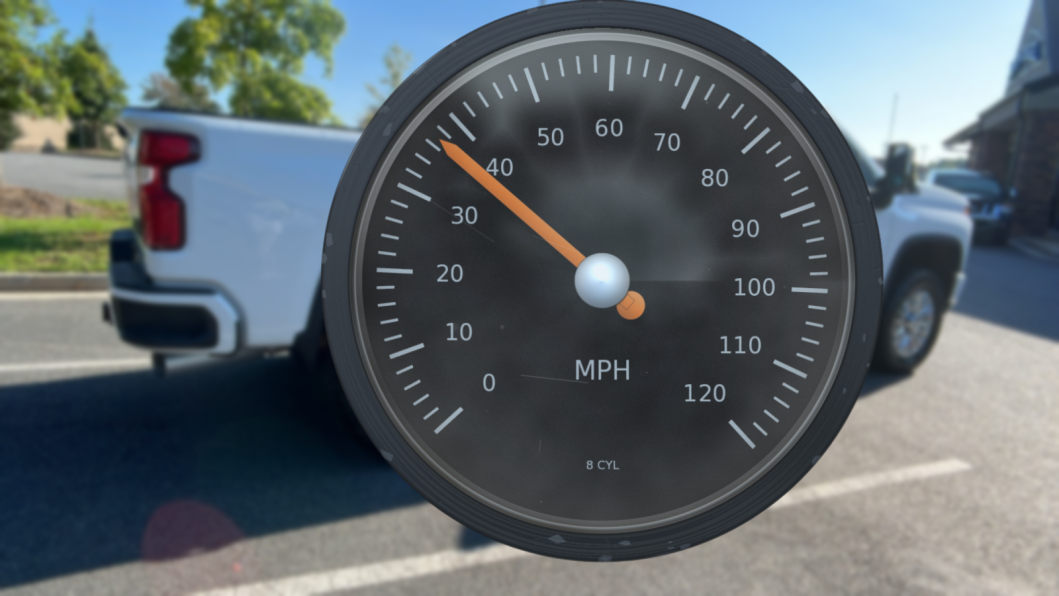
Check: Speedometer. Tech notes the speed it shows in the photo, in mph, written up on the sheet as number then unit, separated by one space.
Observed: 37 mph
